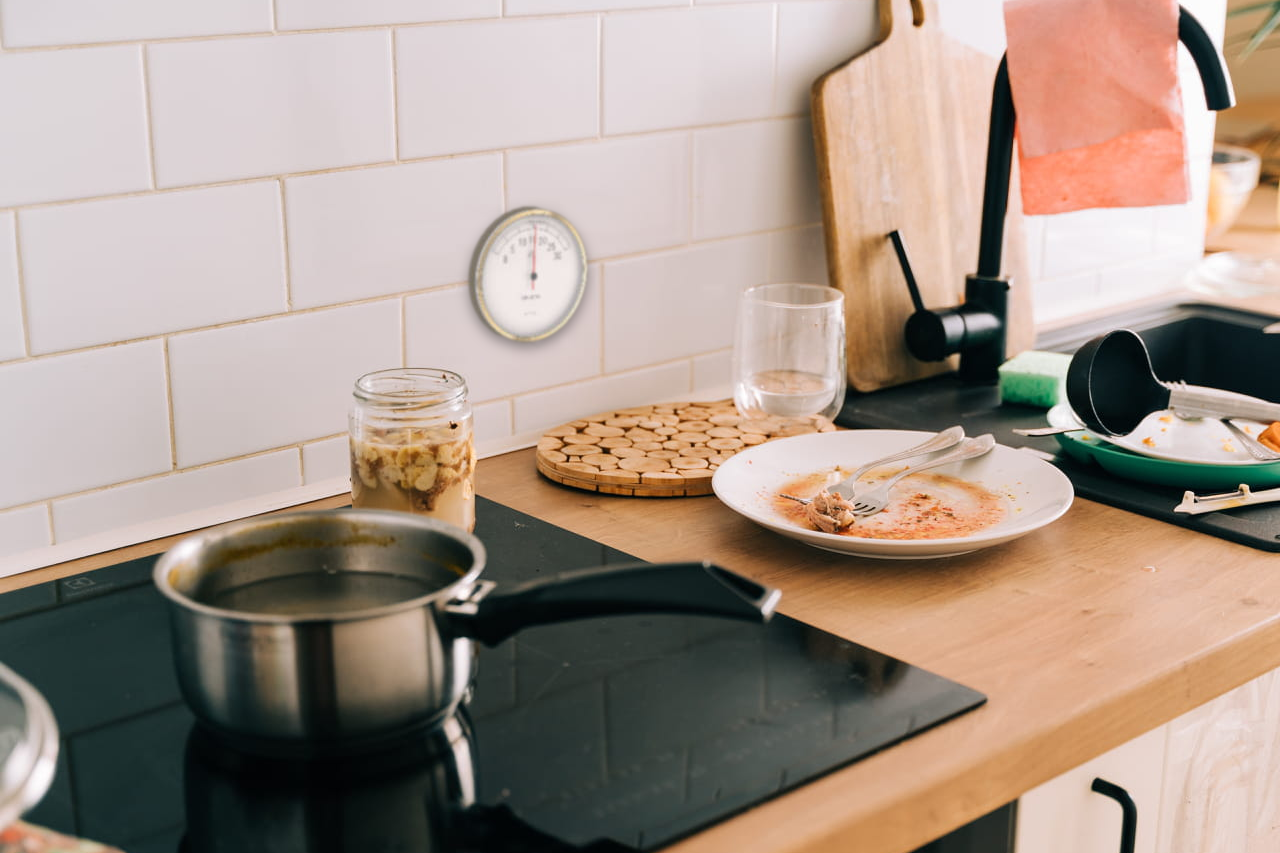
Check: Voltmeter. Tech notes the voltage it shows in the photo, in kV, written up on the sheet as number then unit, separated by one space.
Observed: 15 kV
